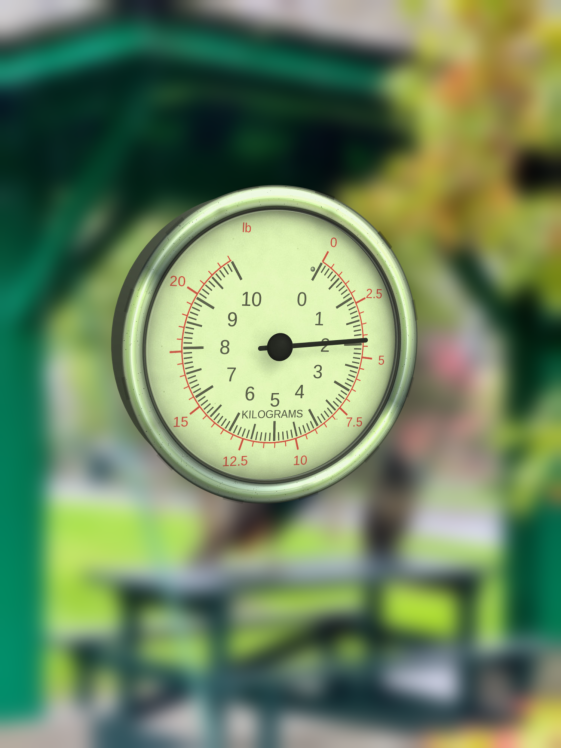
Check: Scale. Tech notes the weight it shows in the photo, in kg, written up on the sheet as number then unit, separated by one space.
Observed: 1.9 kg
